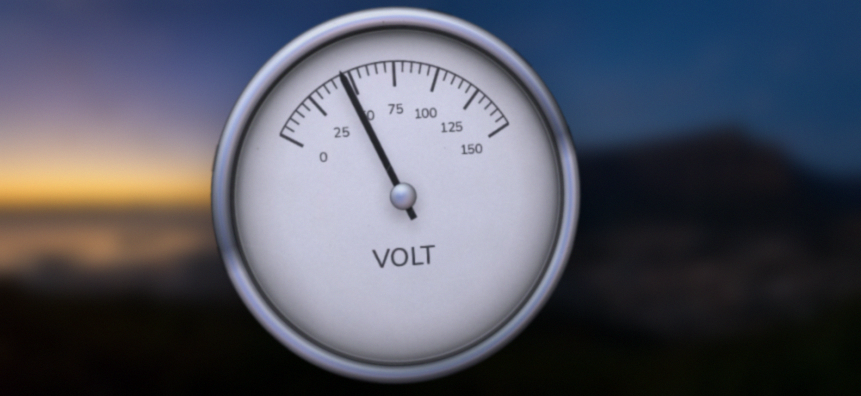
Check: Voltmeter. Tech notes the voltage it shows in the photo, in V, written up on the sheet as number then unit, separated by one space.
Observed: 45 V
